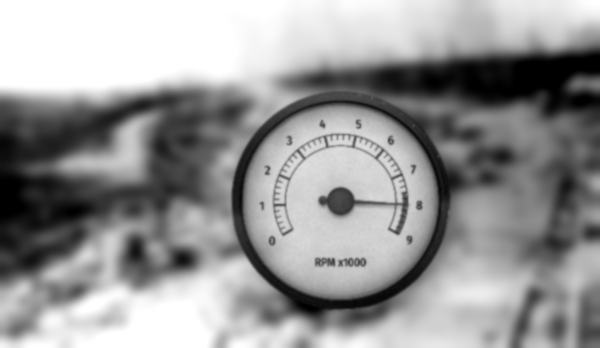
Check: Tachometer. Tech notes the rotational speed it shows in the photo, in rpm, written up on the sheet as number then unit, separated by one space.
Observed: 8000 rpm
